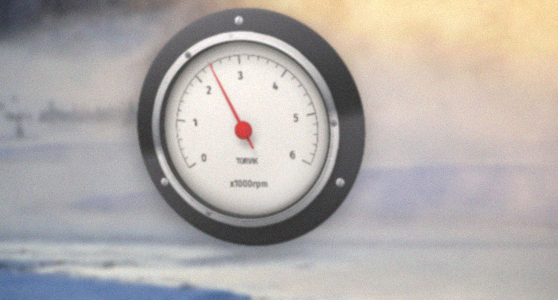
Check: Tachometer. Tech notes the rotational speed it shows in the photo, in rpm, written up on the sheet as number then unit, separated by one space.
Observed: 2400 rpm
